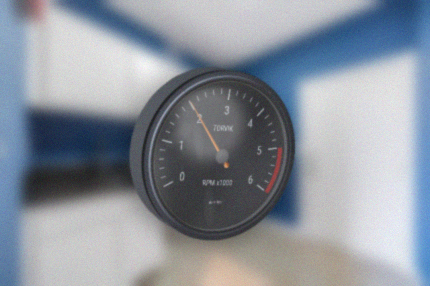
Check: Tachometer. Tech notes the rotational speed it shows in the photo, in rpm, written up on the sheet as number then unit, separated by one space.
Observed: 2000 rpm
